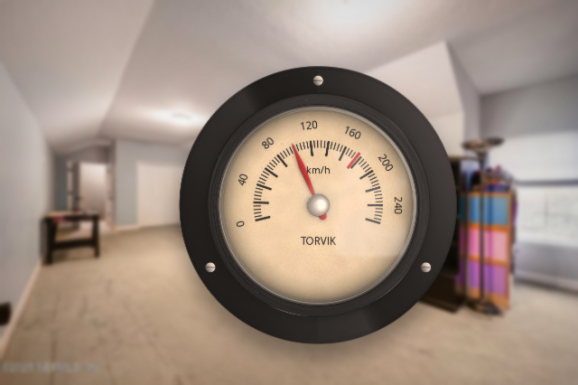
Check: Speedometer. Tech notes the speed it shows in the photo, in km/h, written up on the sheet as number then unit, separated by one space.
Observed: 100 km/h
